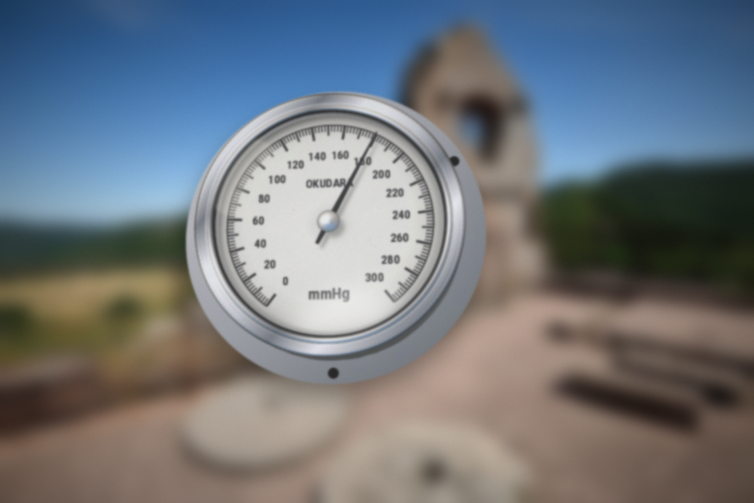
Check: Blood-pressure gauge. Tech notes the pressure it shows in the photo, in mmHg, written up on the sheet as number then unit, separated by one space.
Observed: 180 mmHg
